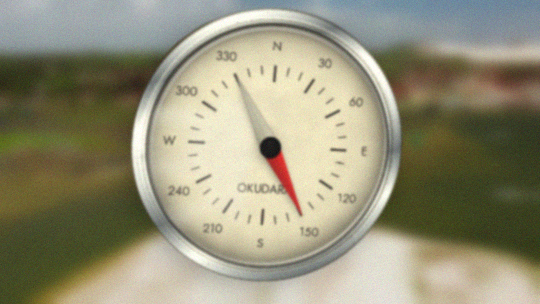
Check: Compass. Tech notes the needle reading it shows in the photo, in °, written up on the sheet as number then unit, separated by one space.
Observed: 150 °
